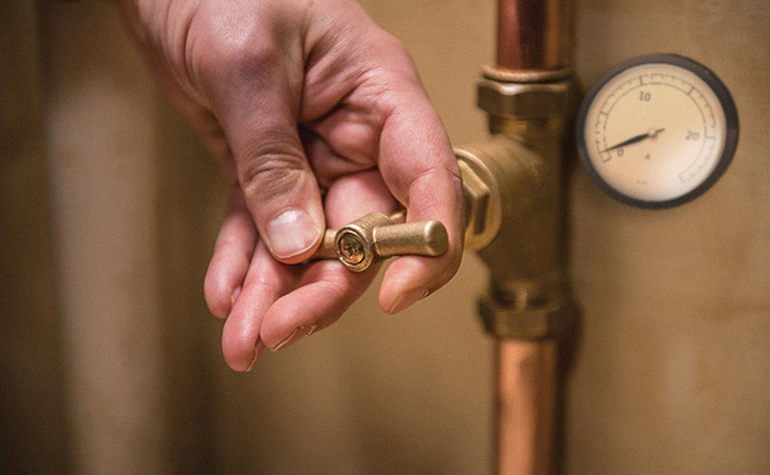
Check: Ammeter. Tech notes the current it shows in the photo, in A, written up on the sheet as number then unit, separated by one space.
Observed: 1 A
